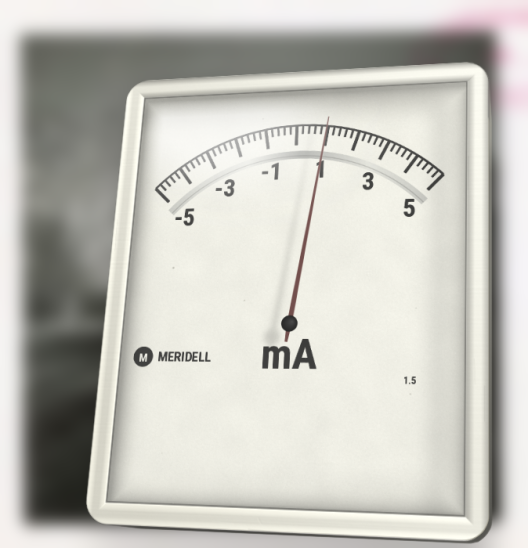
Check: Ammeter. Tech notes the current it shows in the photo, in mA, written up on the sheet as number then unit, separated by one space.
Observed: 1 mA
